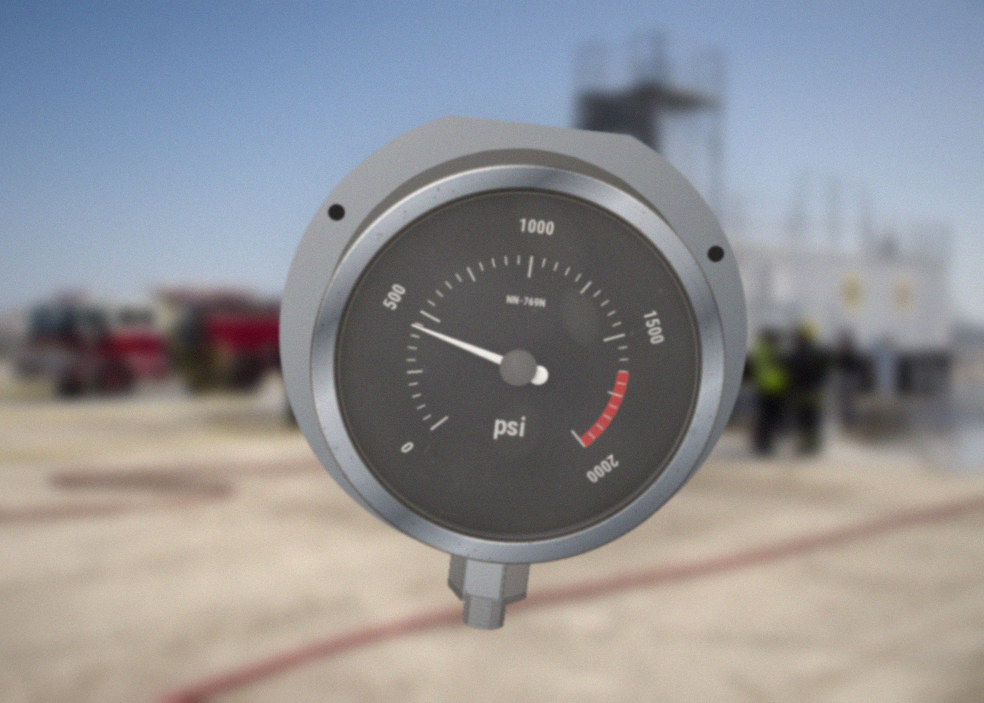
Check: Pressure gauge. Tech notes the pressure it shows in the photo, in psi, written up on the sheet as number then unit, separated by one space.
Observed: 450 psi
